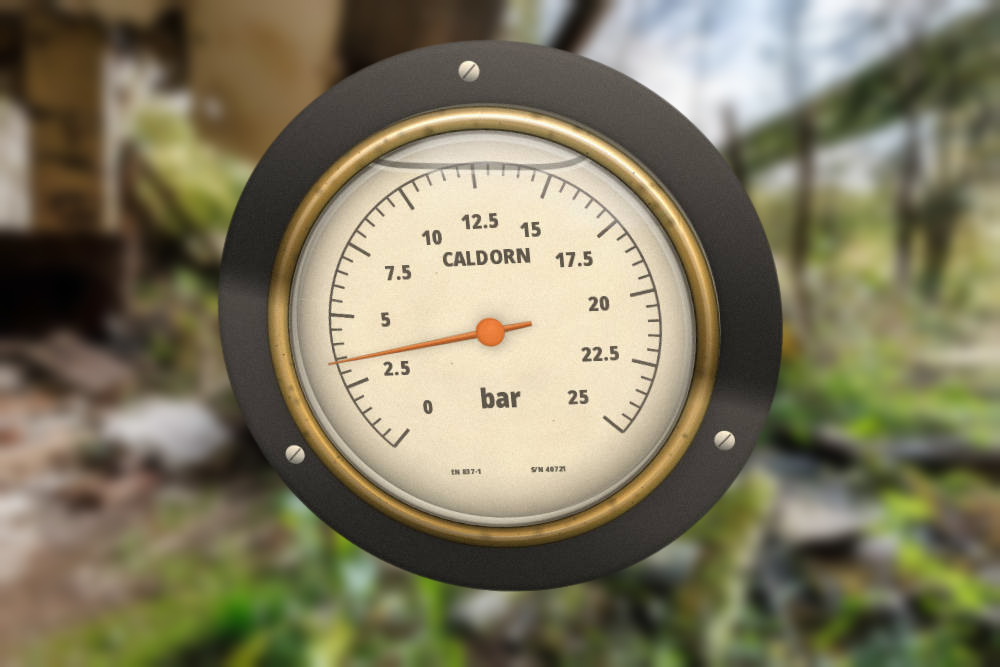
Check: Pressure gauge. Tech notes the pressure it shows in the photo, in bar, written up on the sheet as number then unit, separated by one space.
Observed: 3.5 bar
